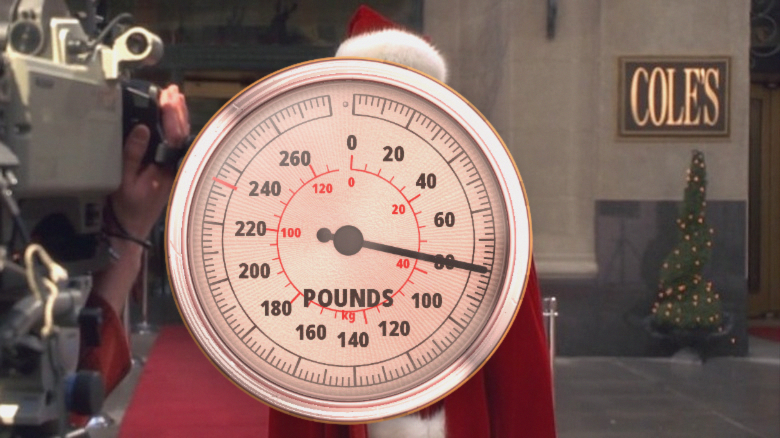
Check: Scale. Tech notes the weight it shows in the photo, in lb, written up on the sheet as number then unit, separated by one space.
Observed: 80 lb
